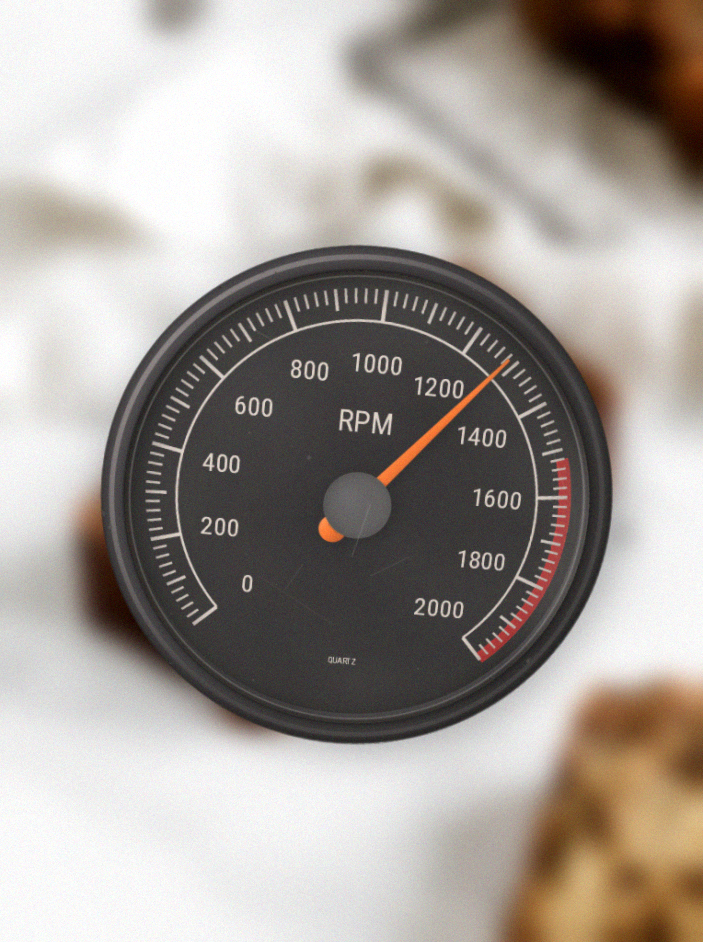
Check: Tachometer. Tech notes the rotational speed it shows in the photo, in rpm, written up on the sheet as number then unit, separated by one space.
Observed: 1280 rpm
